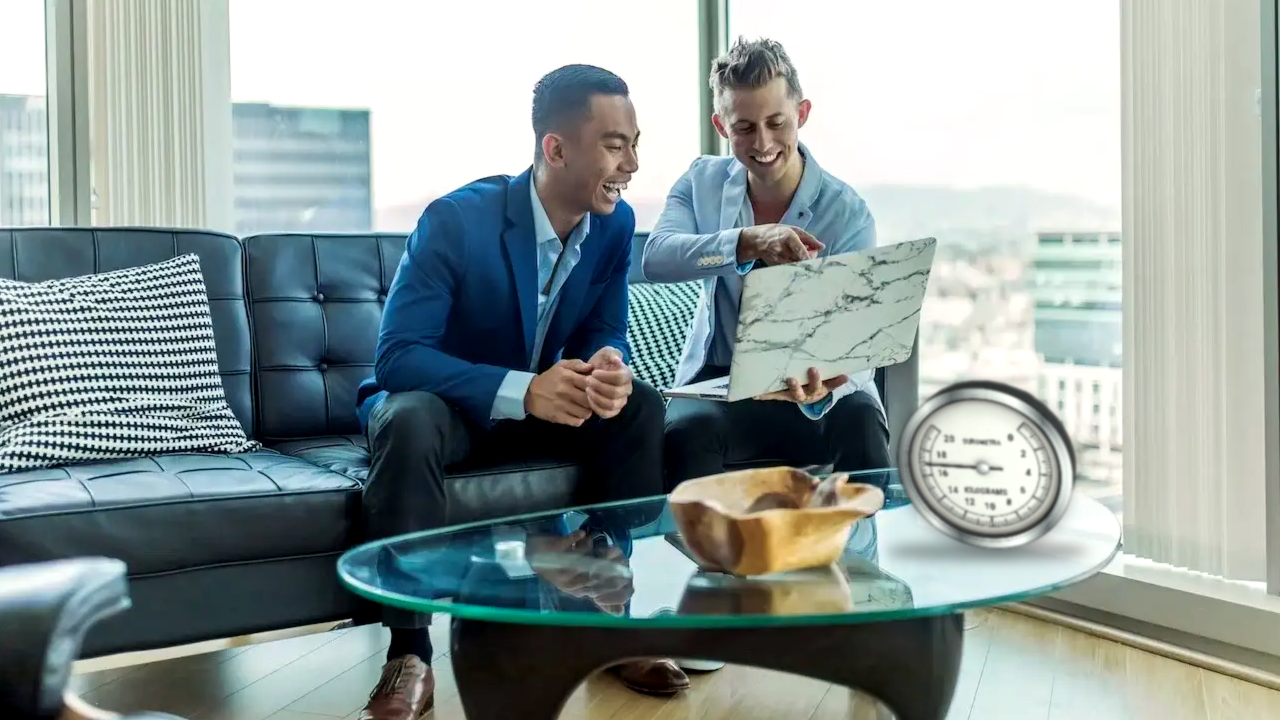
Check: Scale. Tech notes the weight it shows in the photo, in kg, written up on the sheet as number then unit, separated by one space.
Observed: 17 kg
